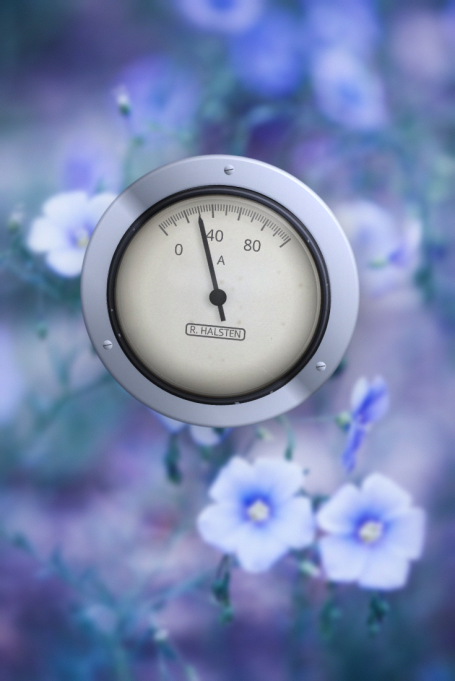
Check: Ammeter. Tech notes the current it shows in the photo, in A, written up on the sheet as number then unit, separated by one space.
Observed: 30 A
